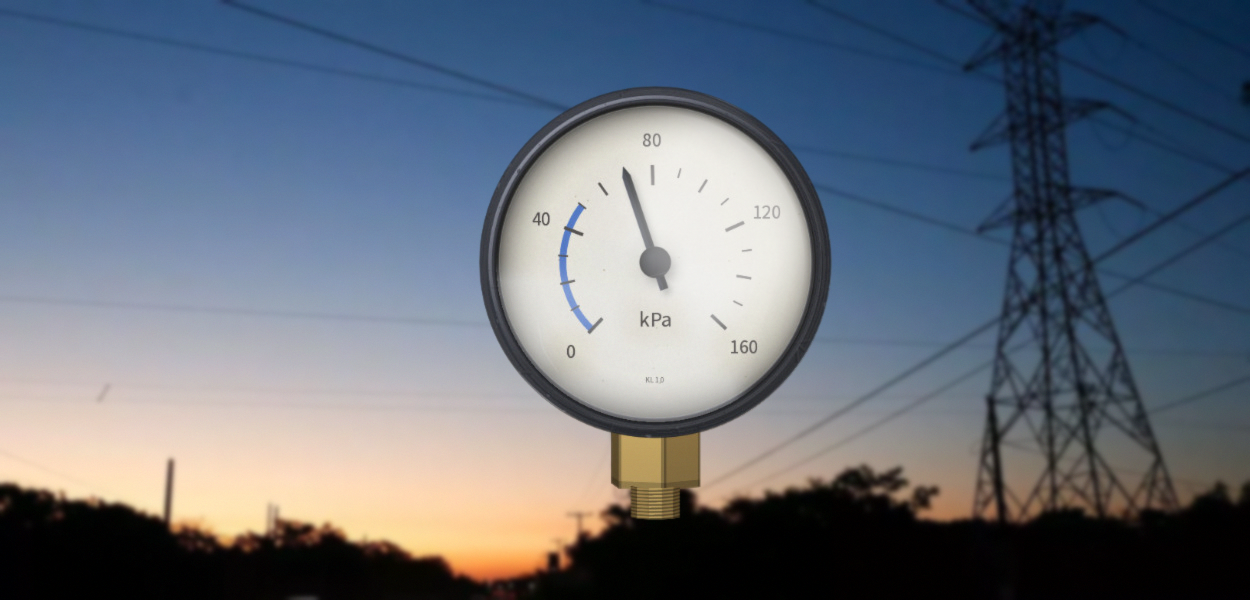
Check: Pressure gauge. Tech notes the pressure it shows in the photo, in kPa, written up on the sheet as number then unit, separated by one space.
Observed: 70 kPa
